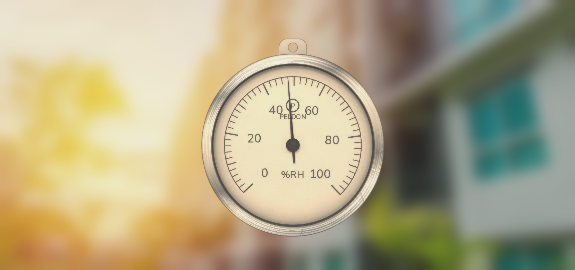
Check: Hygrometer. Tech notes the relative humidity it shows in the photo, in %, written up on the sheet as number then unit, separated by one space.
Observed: 48 %
